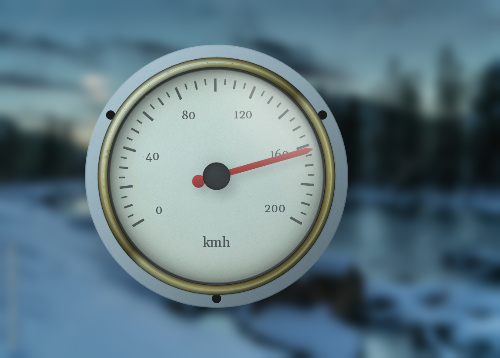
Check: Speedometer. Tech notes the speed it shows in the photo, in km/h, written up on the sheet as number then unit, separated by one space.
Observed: 162.5 km/h
